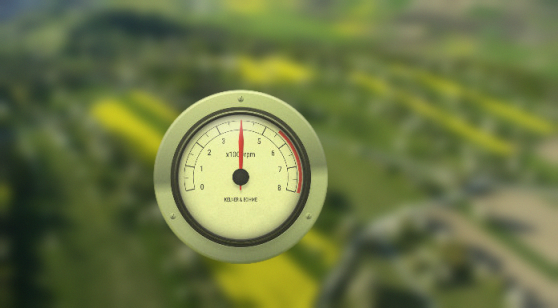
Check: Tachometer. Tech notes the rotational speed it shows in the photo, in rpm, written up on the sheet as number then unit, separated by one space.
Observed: 4000 rpm
